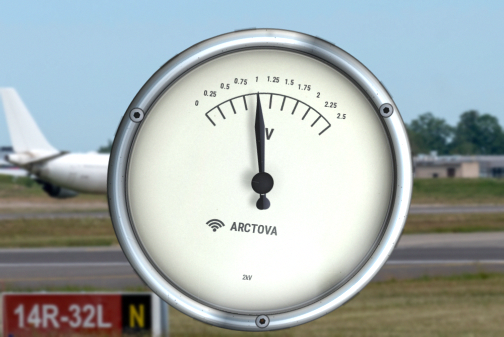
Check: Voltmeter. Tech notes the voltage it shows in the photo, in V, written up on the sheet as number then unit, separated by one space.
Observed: 1 V
